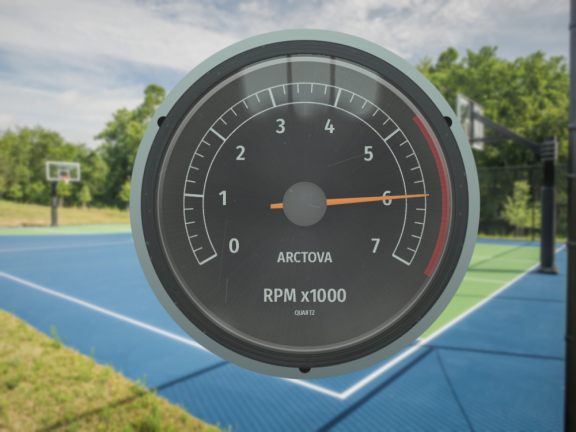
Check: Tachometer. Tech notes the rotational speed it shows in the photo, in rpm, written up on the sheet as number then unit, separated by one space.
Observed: 6000 rpm
